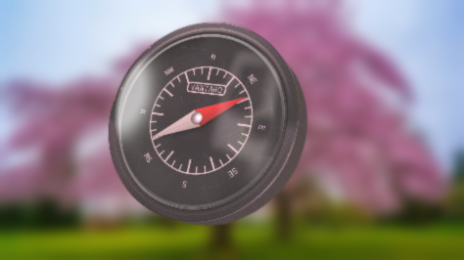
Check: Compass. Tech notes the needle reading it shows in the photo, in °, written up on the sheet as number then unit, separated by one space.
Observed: 60 °
